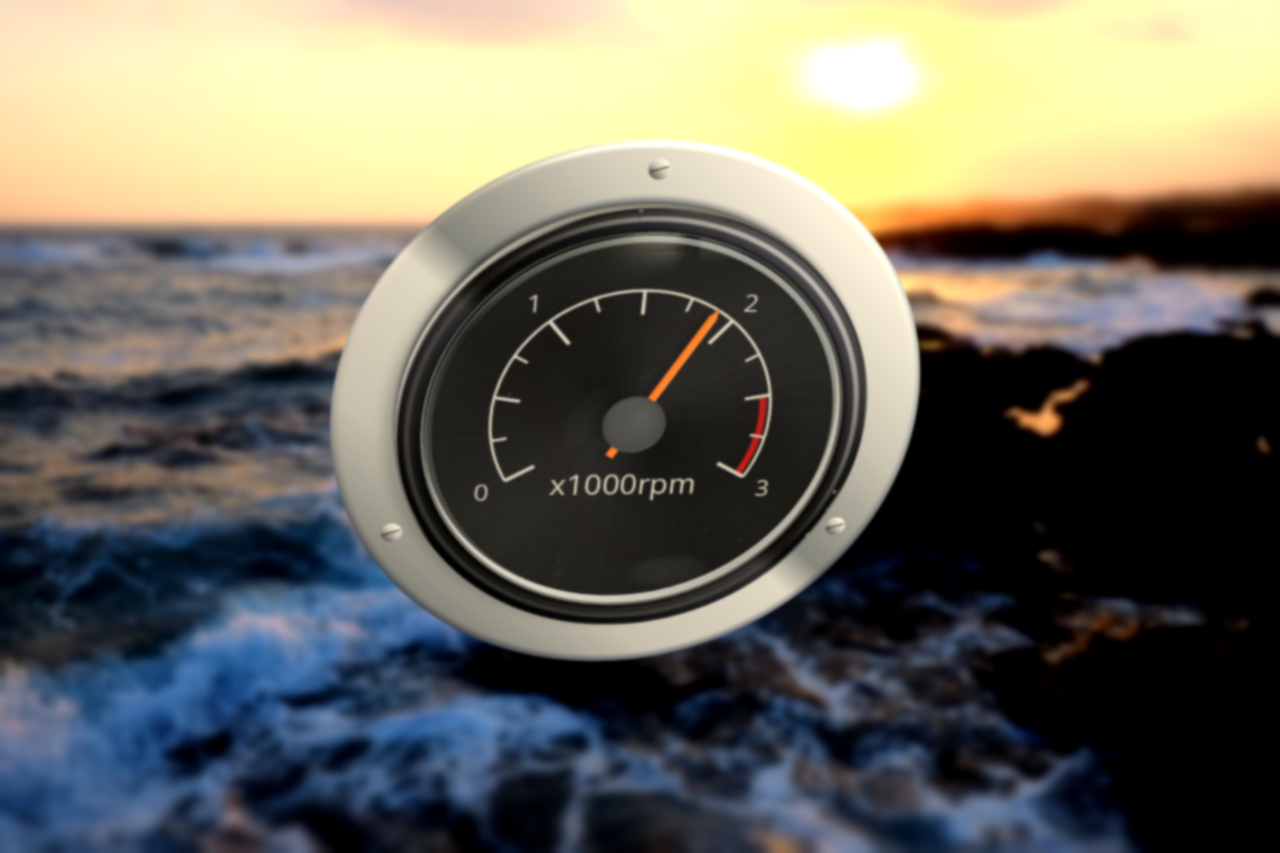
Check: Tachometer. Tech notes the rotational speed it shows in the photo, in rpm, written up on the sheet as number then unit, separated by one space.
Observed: 1875 rpm
